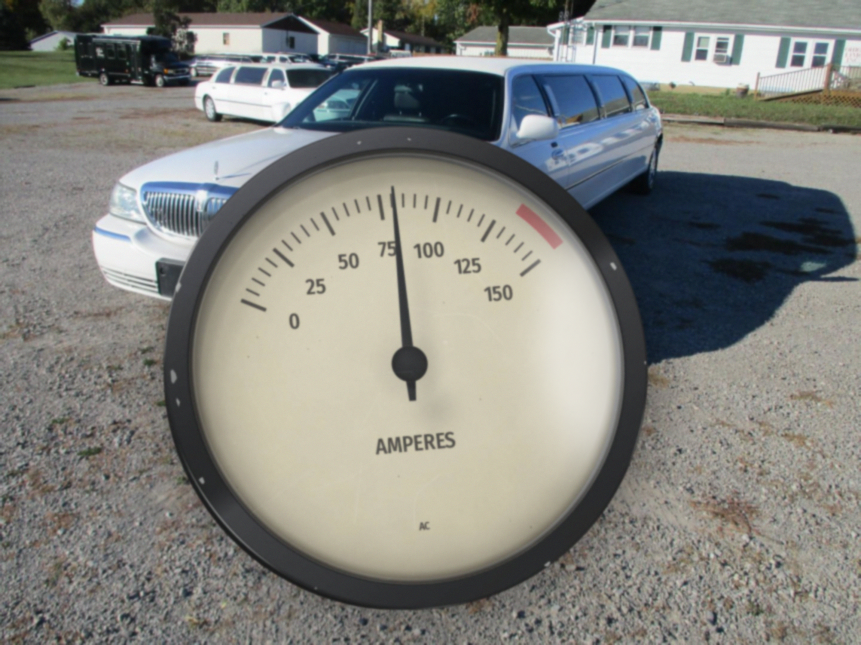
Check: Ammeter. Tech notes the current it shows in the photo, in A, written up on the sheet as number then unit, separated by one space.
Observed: 80 A
